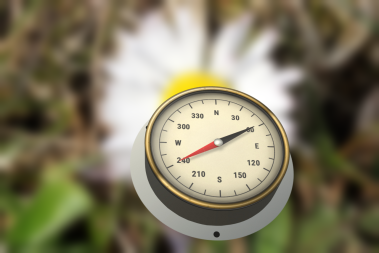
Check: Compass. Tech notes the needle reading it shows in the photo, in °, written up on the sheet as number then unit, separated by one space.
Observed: 240 °
